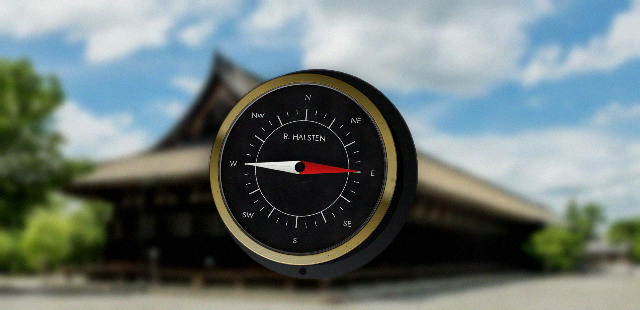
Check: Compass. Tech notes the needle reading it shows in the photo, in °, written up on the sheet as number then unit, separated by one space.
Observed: 90 °
